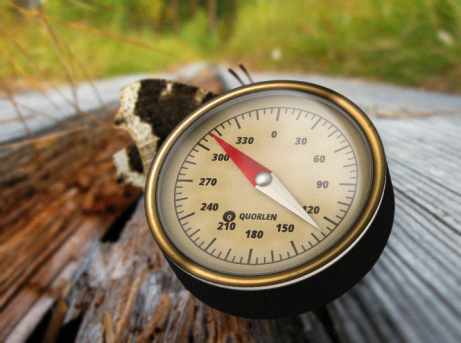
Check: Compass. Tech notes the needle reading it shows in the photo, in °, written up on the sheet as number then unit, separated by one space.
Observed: 310 °
